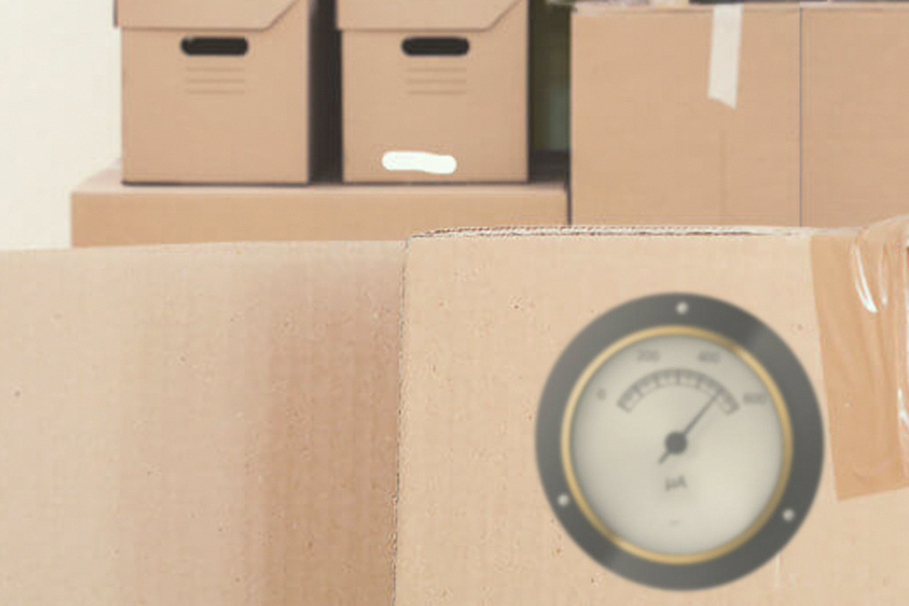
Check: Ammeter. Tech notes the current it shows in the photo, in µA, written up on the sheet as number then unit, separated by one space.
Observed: 500 µA
